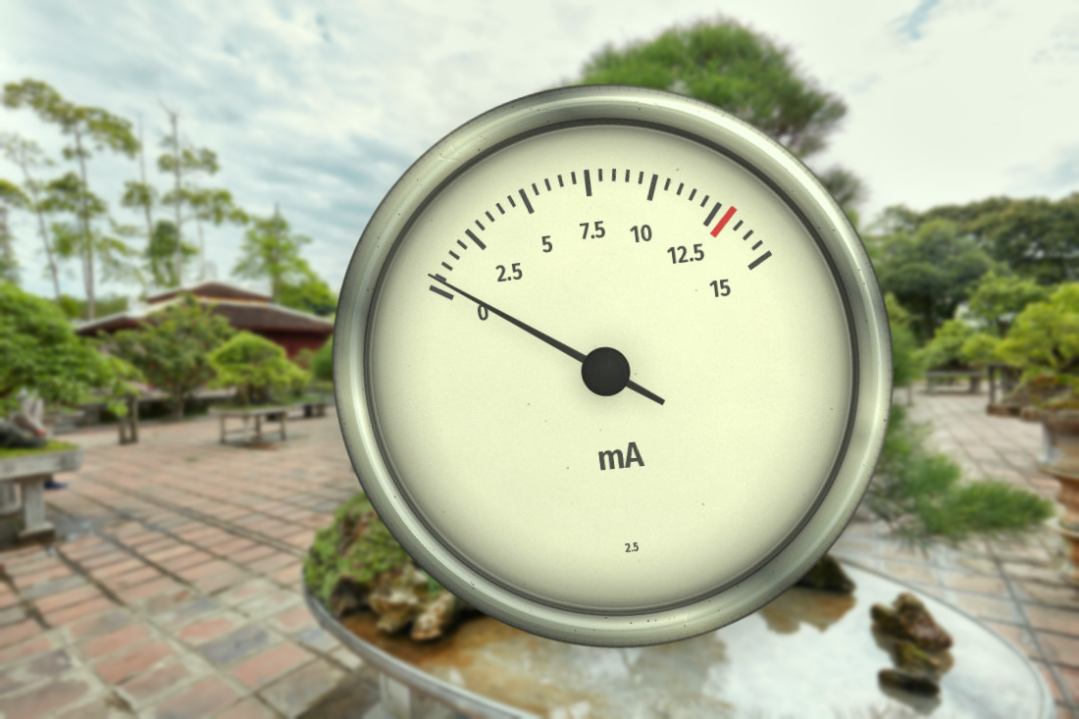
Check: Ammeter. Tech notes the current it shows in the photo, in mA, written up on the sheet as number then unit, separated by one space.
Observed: 0.5 mA
